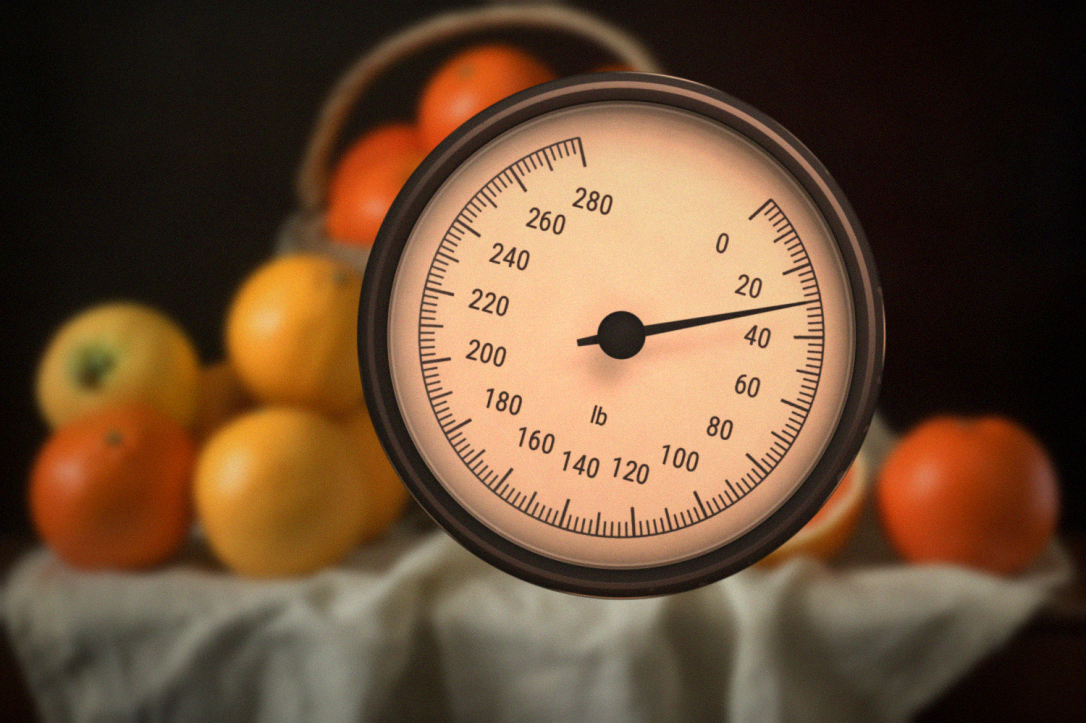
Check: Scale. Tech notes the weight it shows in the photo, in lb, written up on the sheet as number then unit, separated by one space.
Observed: 30 lb
